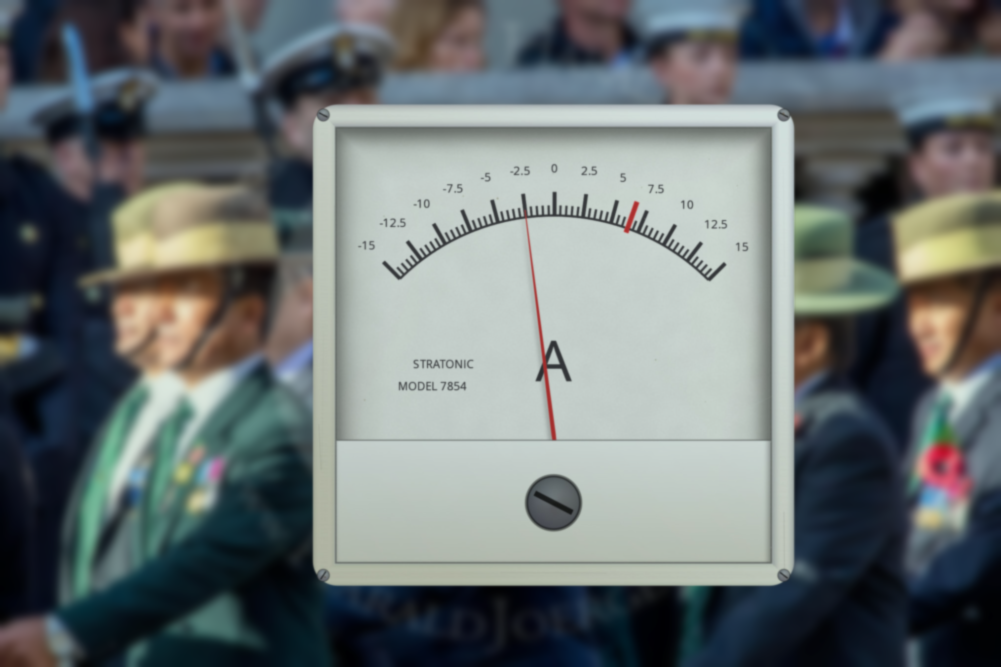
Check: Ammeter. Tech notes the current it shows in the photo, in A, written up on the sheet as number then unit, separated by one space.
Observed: -2.5 A
